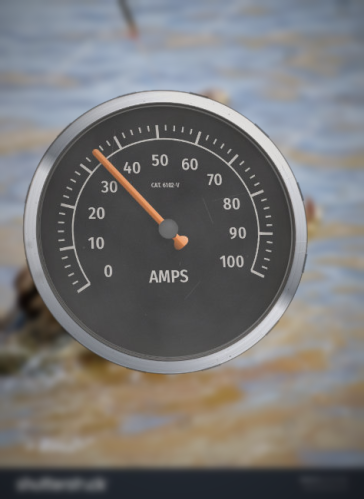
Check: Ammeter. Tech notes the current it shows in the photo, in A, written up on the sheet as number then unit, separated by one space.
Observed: 34 A
